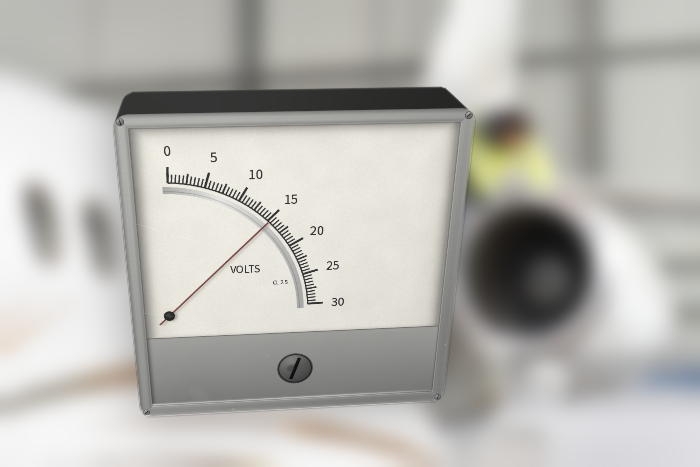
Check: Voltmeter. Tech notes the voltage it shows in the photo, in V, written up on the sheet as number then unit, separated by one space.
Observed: 15 V
